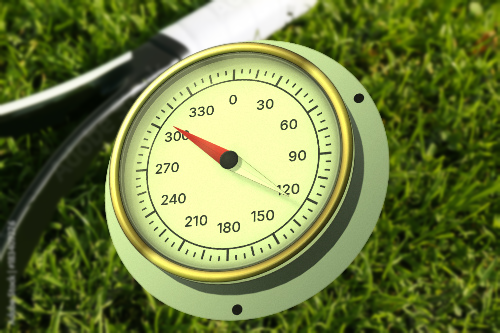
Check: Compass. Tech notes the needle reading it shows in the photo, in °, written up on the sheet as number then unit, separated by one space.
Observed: 305 °
